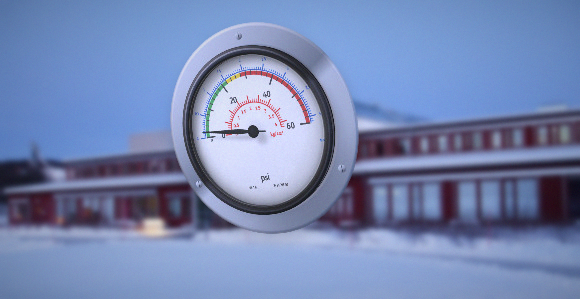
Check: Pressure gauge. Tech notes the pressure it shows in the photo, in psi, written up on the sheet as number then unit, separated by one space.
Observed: 2 psi
